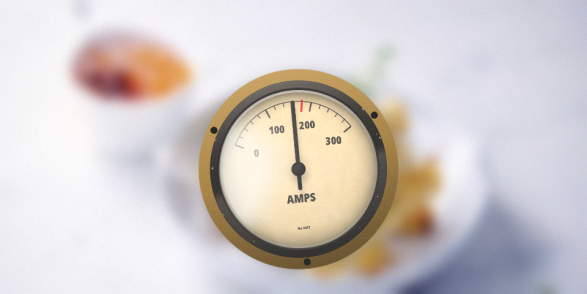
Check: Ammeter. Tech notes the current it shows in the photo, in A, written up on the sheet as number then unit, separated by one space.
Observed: 160 A
